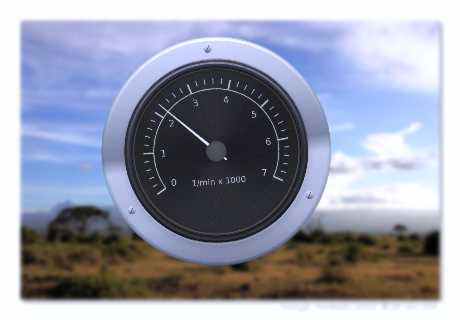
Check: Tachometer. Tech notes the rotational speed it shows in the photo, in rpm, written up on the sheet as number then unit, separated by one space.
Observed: 2200 rpm
